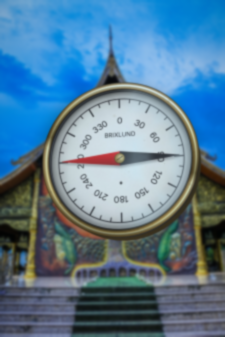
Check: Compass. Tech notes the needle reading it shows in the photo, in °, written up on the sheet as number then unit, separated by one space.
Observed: 270 °
